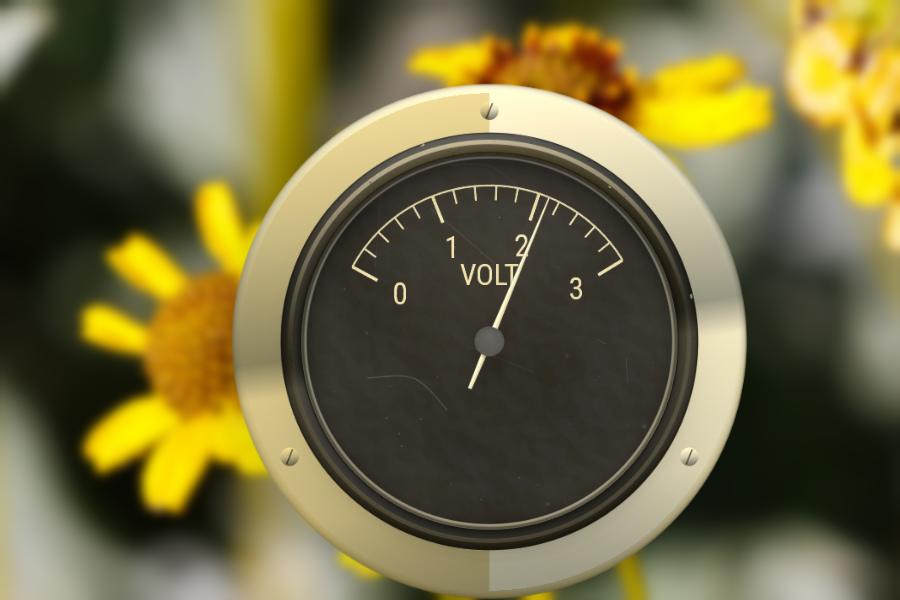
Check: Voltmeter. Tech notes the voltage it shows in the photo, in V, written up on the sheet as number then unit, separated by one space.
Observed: 2.1 V
